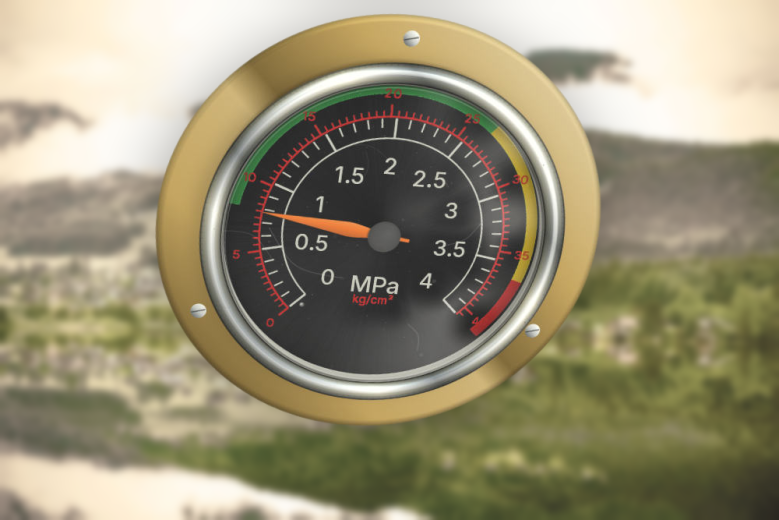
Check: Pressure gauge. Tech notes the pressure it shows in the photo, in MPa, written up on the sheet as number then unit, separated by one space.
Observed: 0.8 MPa
